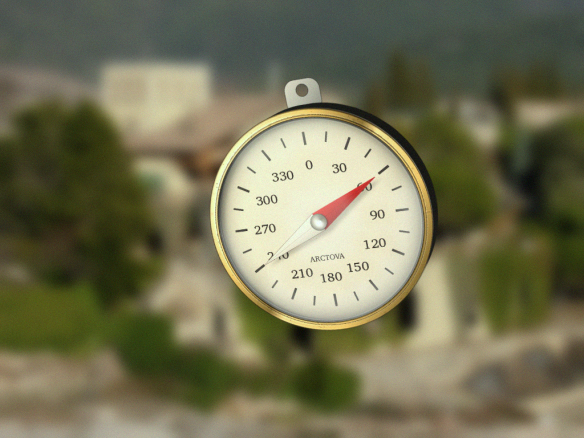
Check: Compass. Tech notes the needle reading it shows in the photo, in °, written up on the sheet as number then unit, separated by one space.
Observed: 60 °
